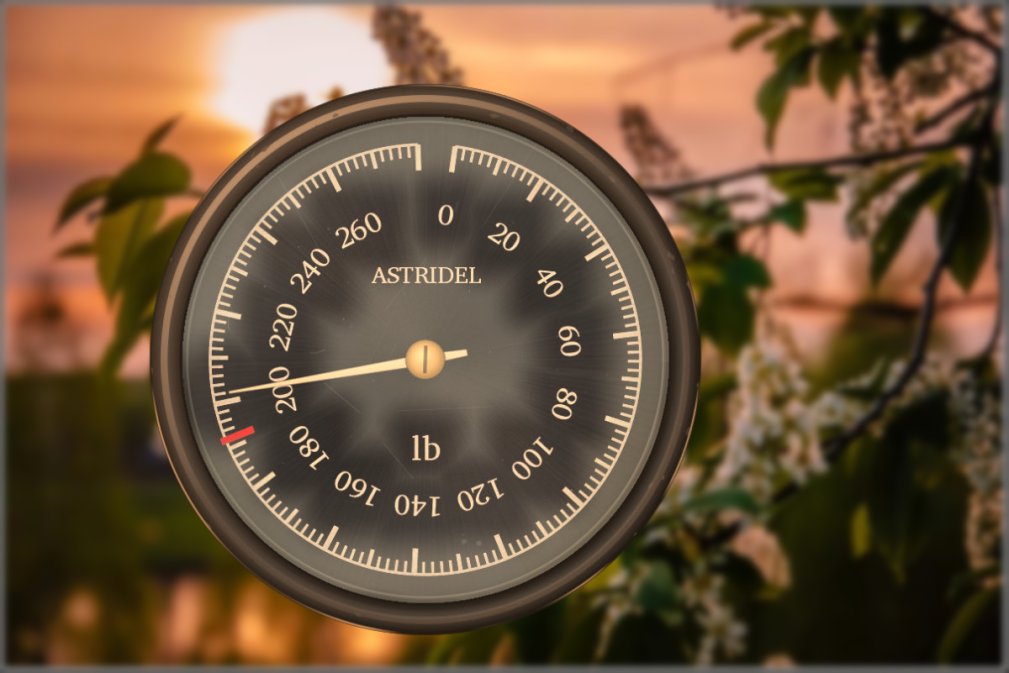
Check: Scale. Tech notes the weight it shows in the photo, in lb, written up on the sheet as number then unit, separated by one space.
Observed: 202 lb
